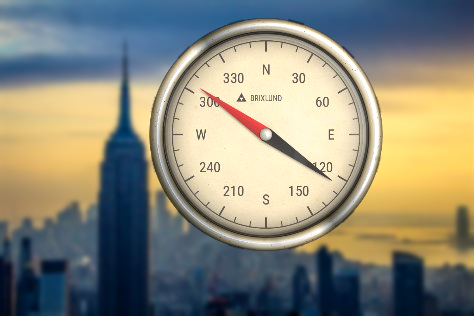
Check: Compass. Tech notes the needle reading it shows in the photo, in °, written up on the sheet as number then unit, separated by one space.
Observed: 305 °
